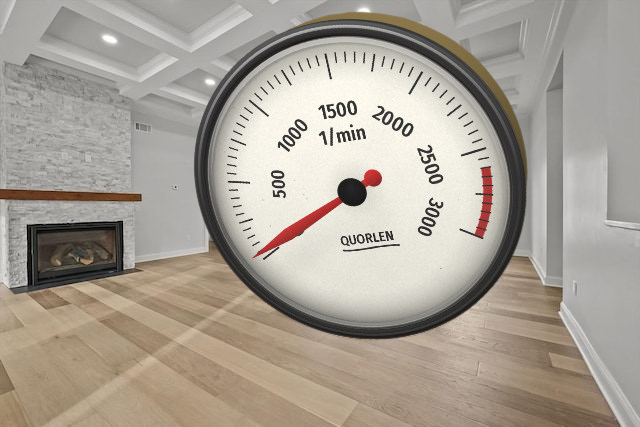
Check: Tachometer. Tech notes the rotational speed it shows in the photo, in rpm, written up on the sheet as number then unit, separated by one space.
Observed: 50 rpm
